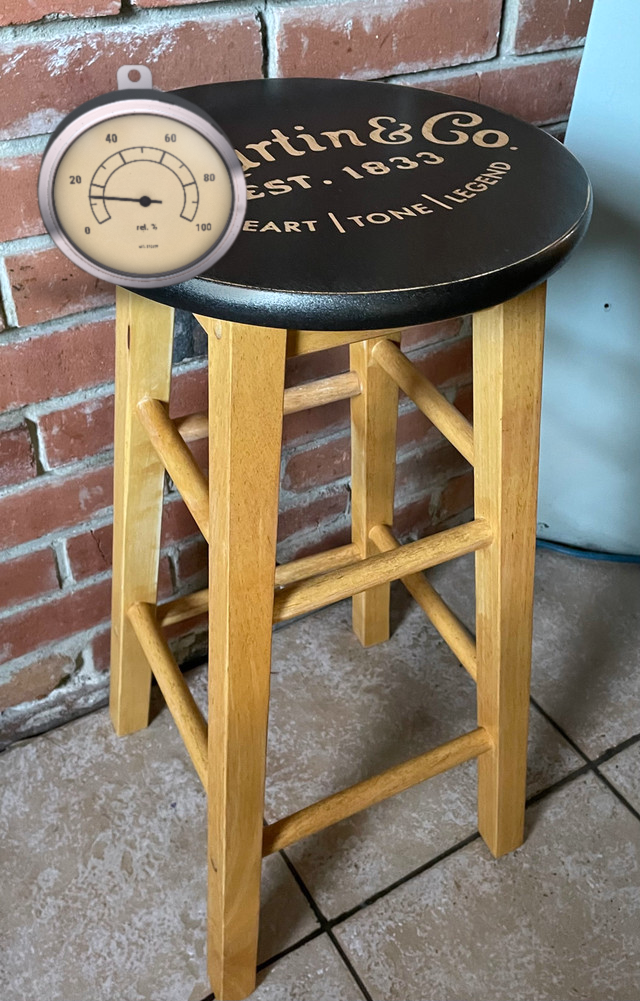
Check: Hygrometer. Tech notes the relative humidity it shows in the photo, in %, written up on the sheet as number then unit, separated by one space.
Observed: 15 %
